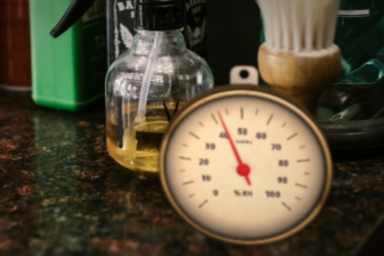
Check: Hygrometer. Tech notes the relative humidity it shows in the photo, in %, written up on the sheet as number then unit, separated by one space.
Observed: 42.5 %
